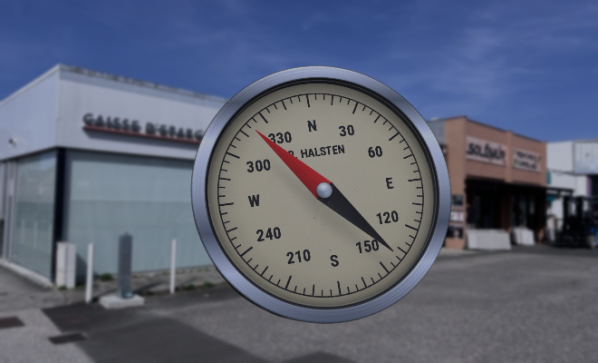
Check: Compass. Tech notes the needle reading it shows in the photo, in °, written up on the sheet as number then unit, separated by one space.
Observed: 320 °
